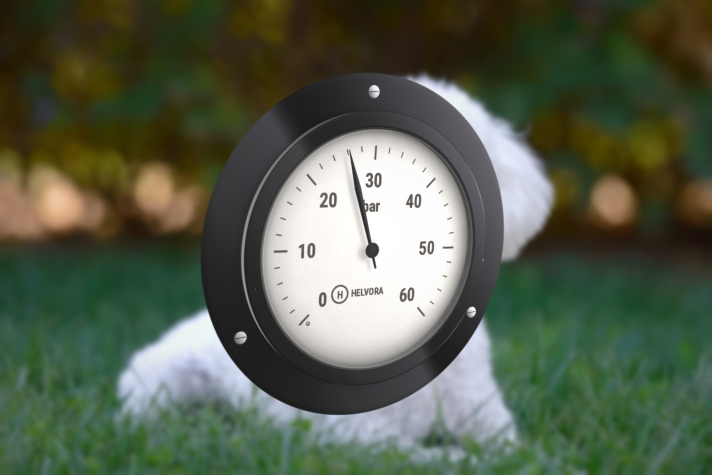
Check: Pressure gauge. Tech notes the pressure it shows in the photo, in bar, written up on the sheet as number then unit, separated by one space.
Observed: 26 bar
